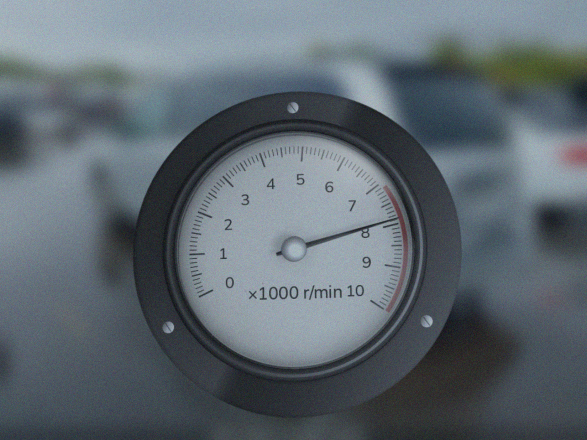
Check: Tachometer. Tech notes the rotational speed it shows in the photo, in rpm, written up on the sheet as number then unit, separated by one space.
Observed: 7900 rpm
